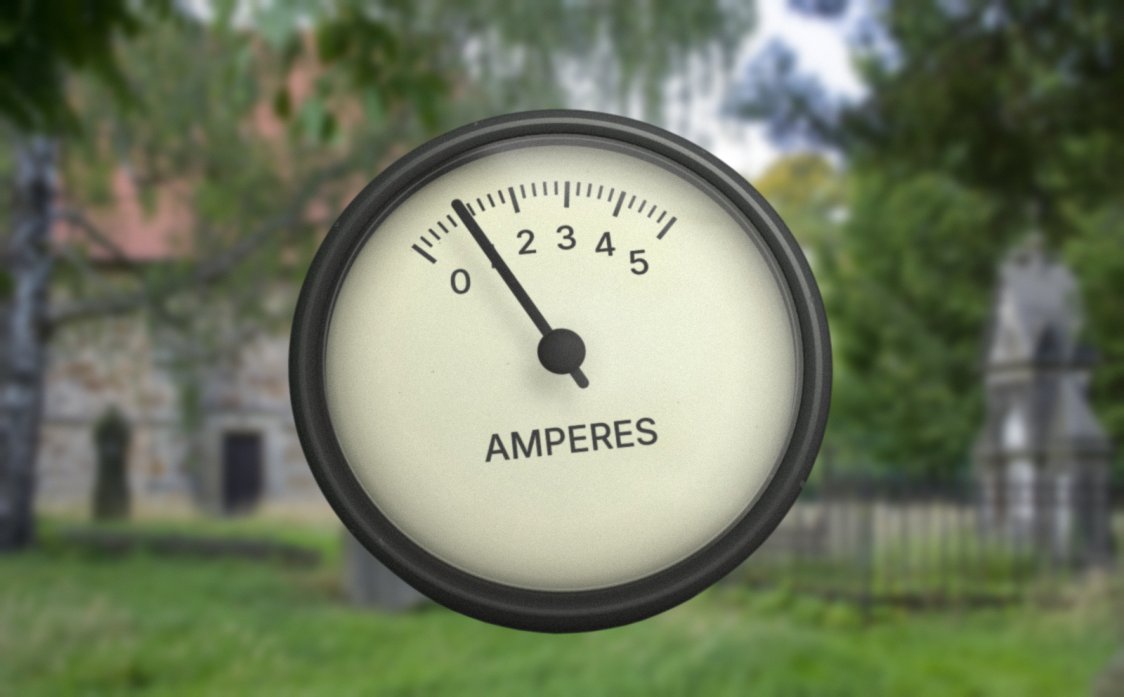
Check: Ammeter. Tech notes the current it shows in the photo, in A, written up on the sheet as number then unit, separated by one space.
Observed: 1 A
